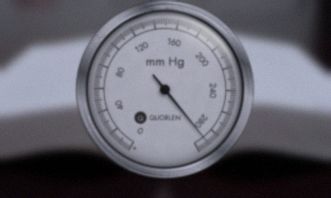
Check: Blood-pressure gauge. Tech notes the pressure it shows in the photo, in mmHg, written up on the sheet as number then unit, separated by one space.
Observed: 290 mmHg
